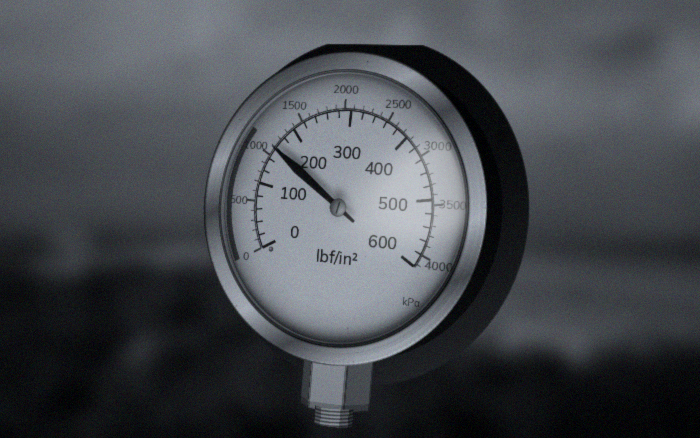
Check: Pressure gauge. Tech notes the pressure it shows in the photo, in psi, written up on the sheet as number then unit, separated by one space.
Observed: 160 psi
